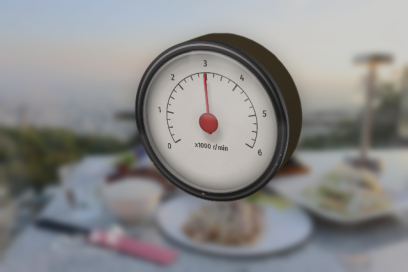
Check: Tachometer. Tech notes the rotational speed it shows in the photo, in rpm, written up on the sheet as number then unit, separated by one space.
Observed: 3000 rpm
